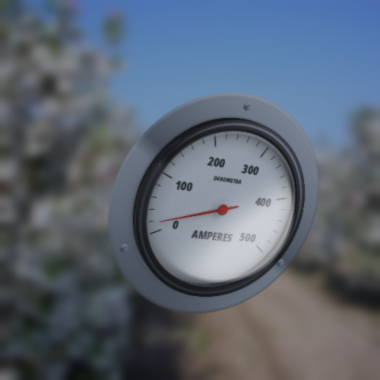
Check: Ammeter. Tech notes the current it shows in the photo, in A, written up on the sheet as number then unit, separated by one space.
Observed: 20 A
